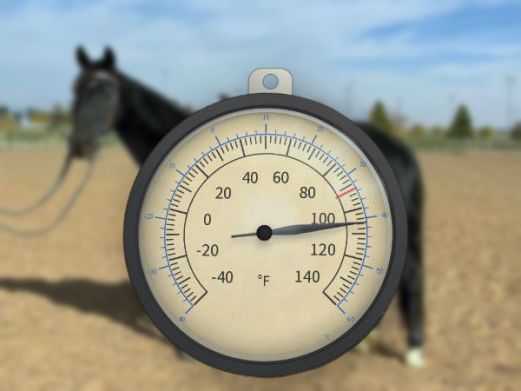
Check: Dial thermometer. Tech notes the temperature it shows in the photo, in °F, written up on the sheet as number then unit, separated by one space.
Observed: 106 °F
